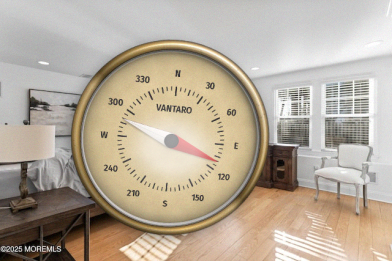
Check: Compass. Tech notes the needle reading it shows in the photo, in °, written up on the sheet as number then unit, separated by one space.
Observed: 110 °
